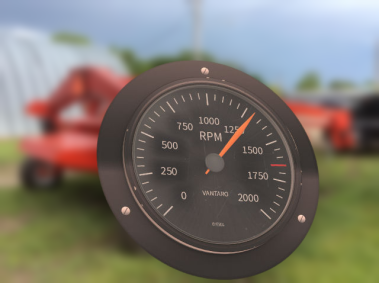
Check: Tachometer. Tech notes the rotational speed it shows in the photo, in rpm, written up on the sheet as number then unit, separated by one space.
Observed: 1300 rpm
